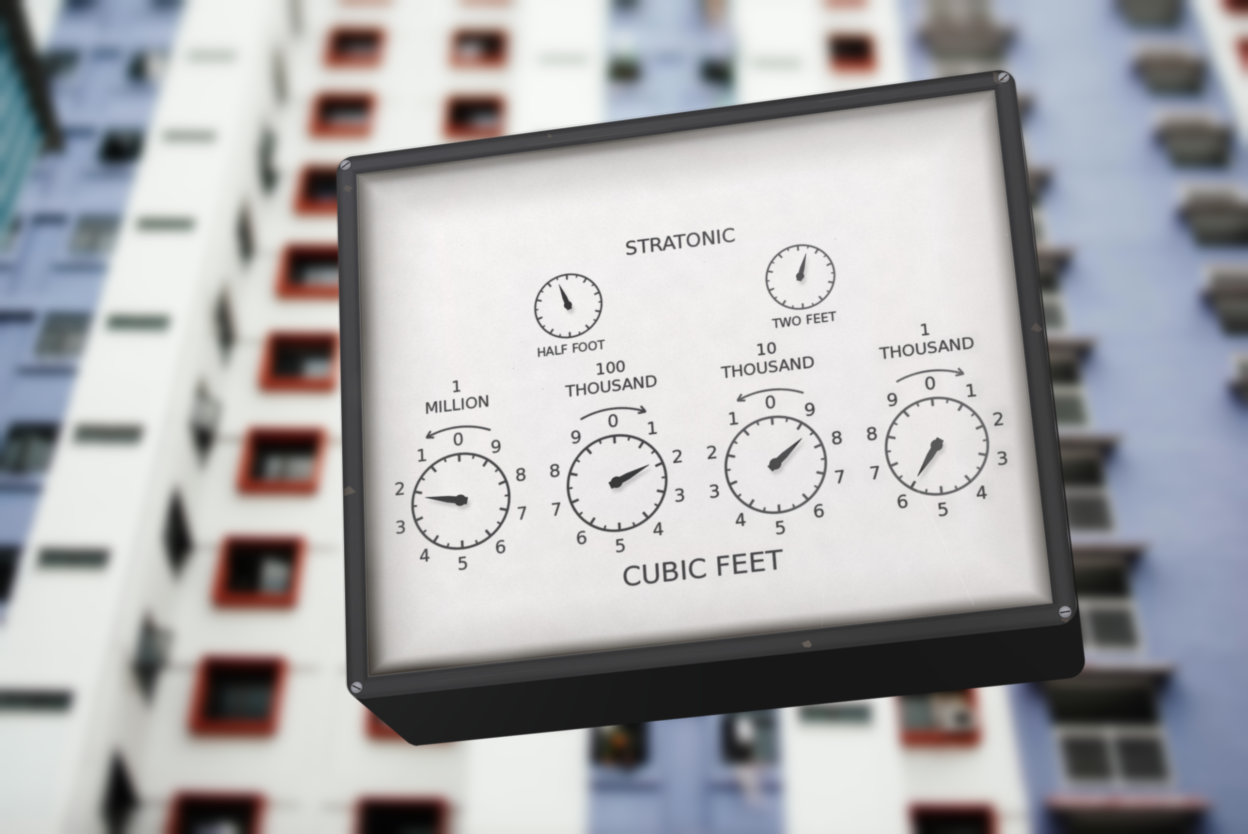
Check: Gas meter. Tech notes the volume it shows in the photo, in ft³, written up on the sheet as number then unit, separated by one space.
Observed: 218600 ft³
